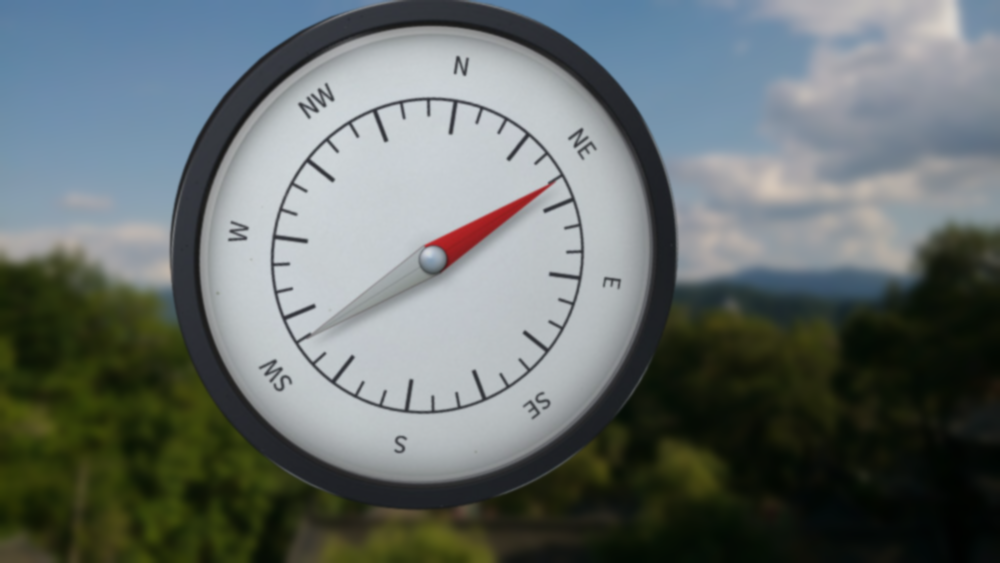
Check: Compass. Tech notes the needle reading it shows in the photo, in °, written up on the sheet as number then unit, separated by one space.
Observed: 50 °
